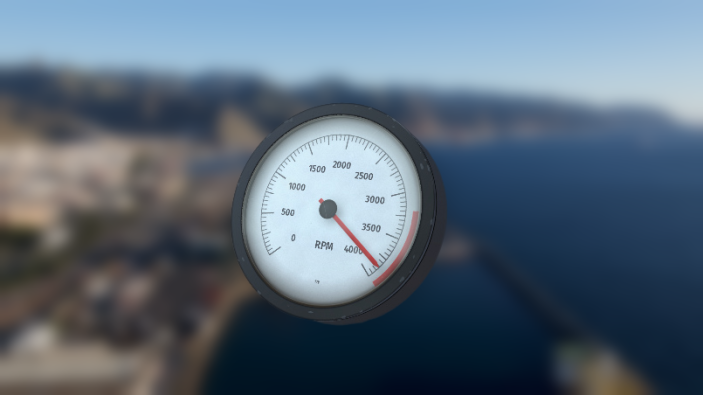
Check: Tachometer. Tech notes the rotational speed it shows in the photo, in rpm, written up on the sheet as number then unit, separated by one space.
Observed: 3850 rpm
